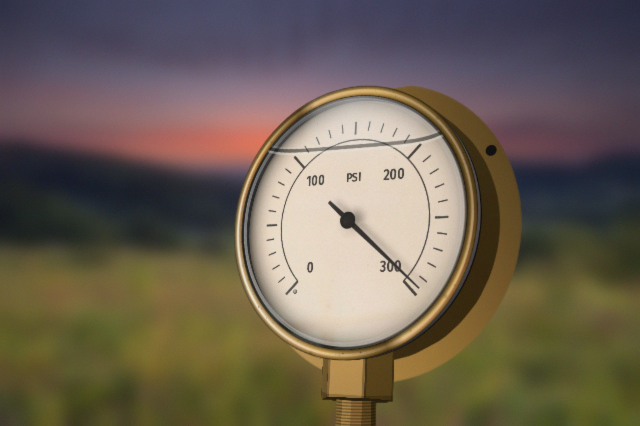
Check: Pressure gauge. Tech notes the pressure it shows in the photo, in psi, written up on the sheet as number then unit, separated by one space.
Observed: 295 psi
